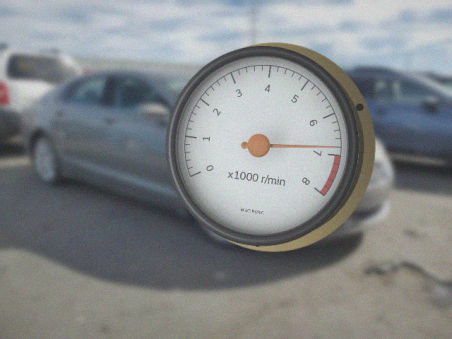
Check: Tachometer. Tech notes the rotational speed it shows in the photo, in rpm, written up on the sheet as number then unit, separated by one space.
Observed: 6800 rpm
